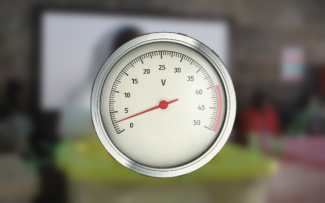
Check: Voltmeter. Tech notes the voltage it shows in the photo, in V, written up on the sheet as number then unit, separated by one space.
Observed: 2.5 V
